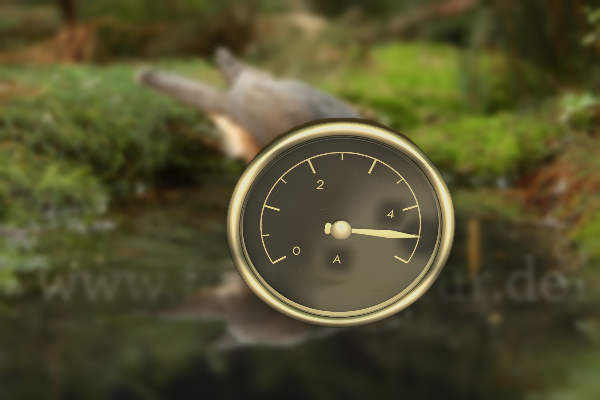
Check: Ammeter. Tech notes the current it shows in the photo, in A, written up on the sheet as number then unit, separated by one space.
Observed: 4.5 A
